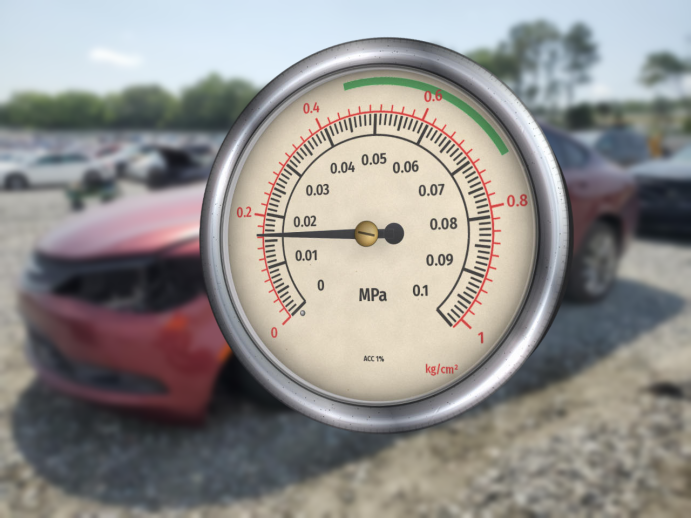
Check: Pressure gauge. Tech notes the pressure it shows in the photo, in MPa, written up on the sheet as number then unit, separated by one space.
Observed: 0.016 MPa
